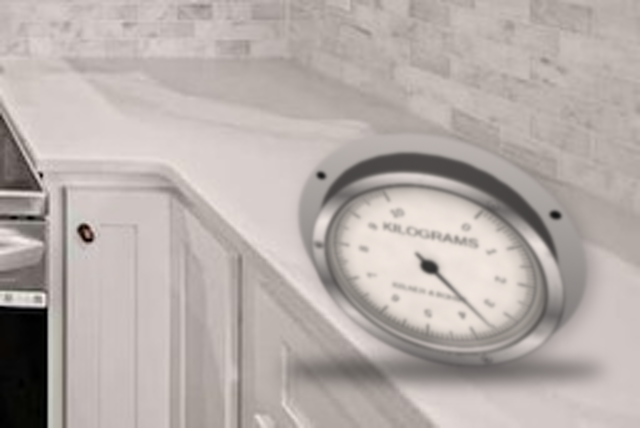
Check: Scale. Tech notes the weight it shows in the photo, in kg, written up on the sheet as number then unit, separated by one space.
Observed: 3.5 kg
